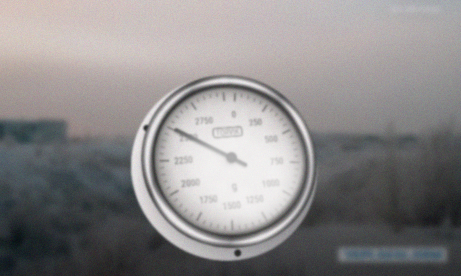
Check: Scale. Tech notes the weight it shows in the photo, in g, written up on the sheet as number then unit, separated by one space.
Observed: 2500 g
